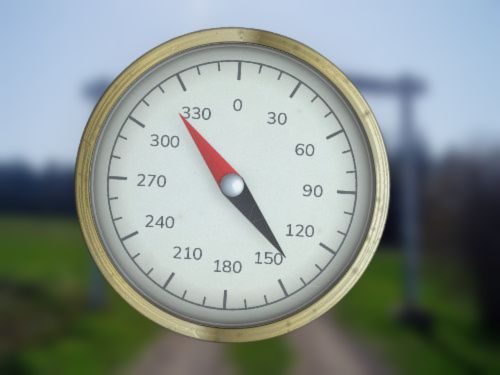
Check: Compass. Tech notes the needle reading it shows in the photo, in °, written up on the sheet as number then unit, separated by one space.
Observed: 320 °
